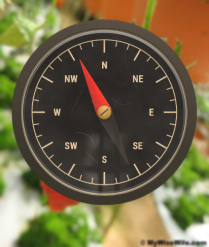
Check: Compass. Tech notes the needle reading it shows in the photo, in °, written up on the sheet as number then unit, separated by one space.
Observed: 335 °
